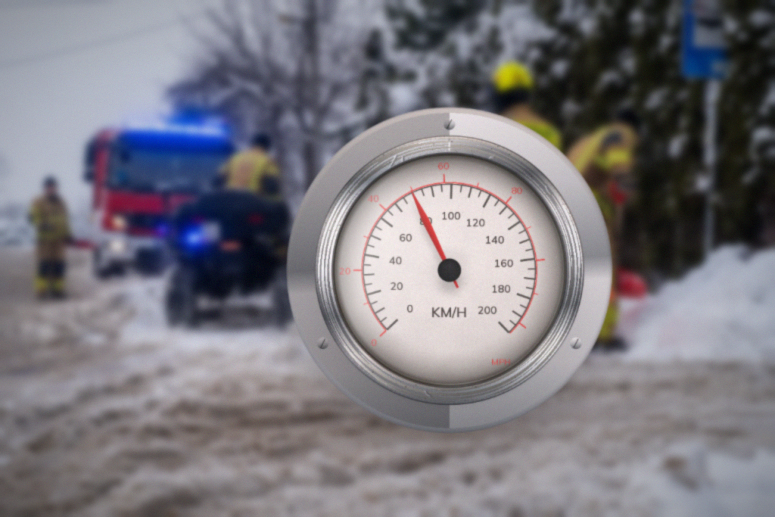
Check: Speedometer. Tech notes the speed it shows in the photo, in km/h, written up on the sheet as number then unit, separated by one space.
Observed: 80 km/h
